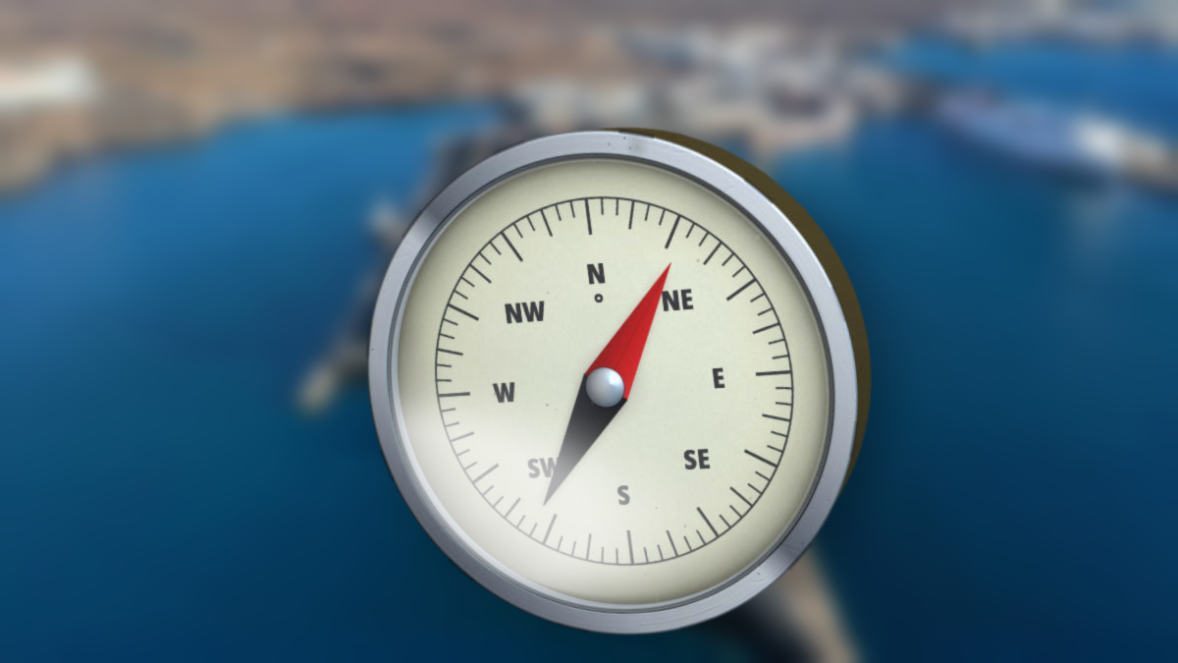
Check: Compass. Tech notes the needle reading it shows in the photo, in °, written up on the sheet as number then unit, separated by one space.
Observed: 35 °
